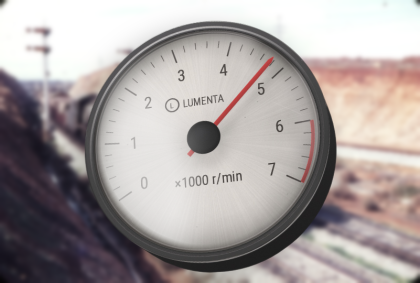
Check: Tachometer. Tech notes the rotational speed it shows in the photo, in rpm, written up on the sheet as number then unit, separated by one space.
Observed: 4800 rpm
